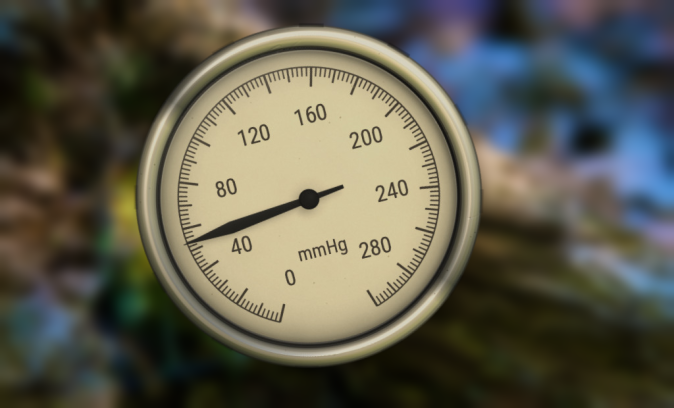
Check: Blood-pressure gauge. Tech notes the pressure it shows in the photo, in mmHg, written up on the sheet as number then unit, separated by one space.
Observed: 54 mmHg
